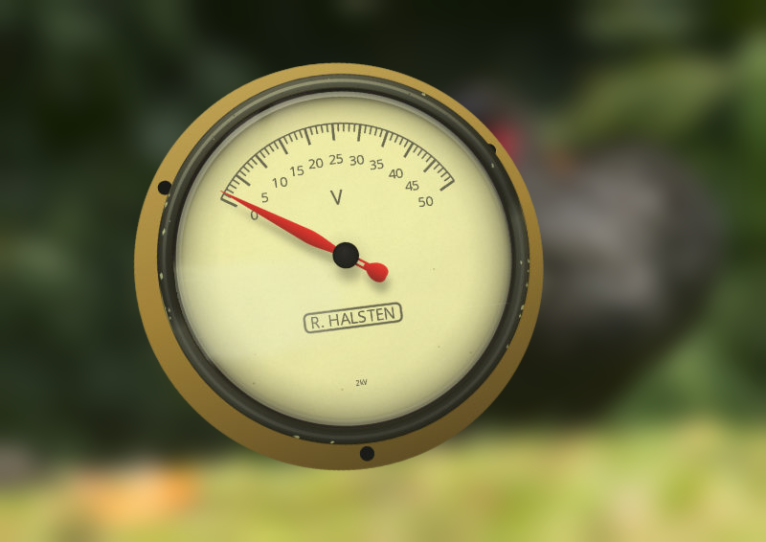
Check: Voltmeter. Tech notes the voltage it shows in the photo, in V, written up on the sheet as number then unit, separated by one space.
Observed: 1 V
